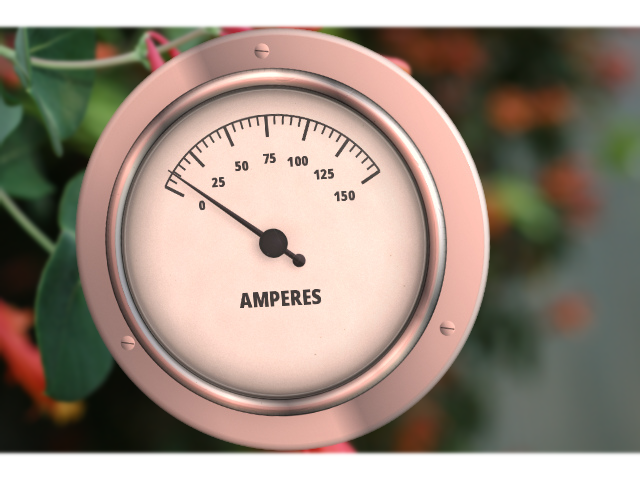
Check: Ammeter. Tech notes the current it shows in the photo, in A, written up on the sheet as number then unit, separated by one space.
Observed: 10 A
